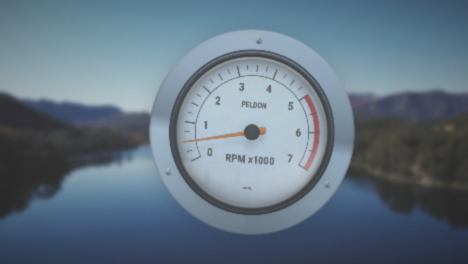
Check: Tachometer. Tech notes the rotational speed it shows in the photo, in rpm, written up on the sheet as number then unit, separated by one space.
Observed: 500 rpm
